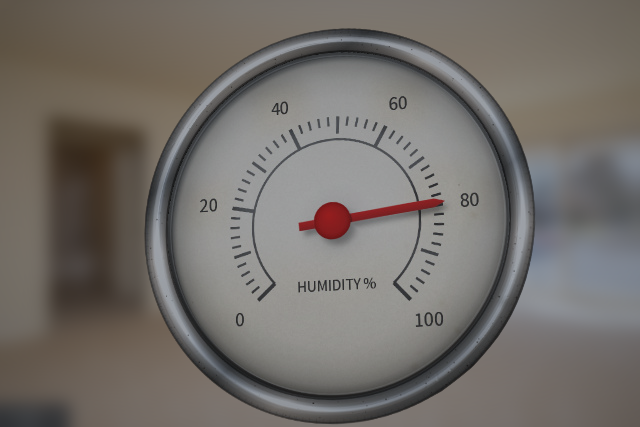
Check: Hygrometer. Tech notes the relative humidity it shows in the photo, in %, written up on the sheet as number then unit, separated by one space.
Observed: 80 %
